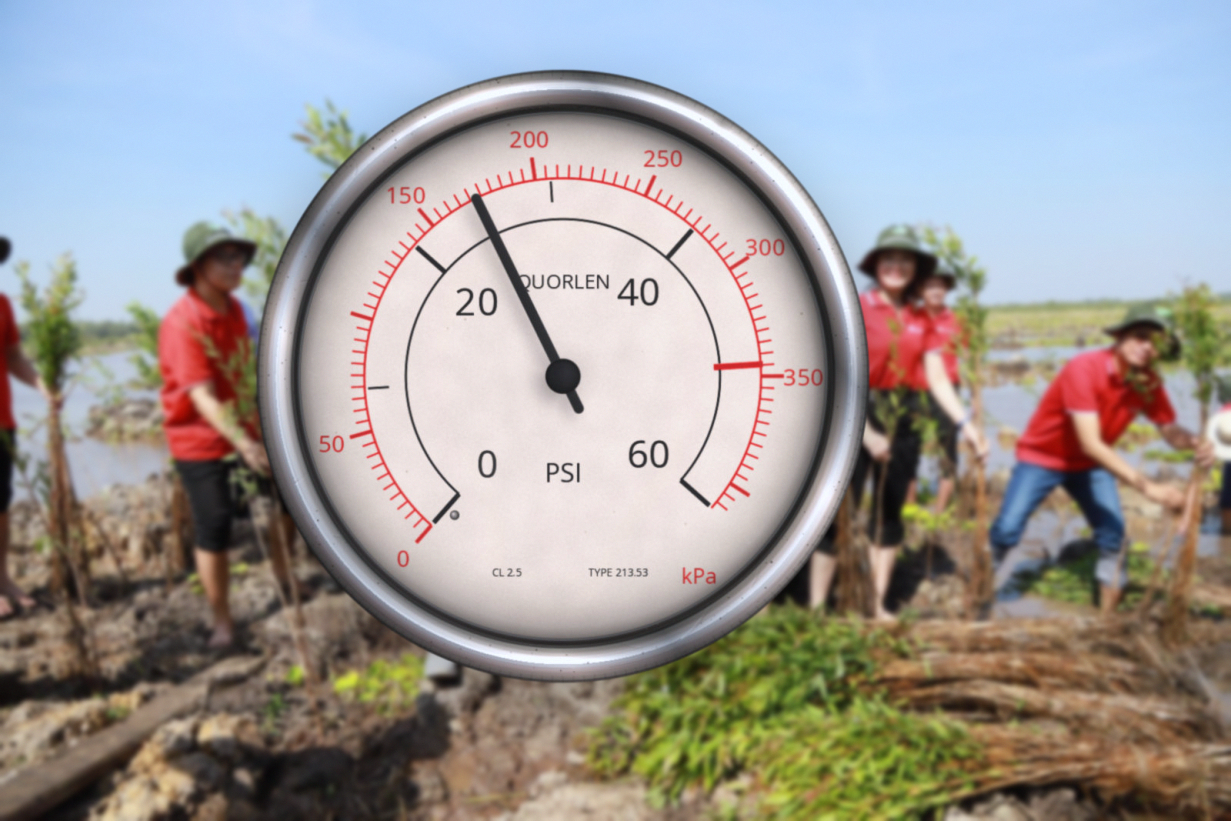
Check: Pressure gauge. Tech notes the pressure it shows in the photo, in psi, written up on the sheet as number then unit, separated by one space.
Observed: 25 psi
